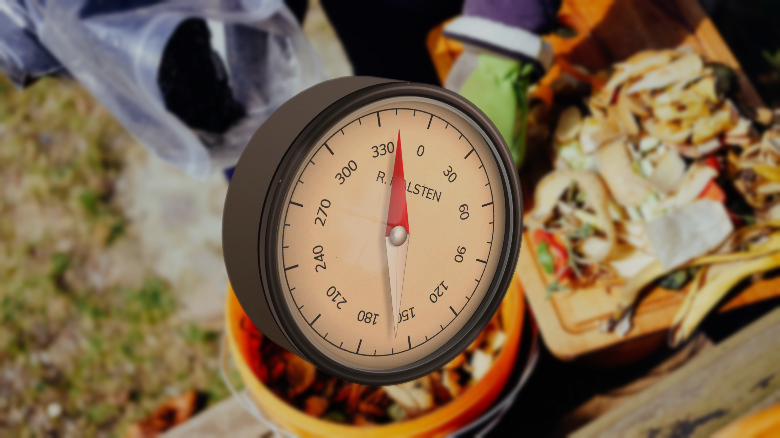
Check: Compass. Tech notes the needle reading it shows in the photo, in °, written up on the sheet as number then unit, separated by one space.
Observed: 340 °
